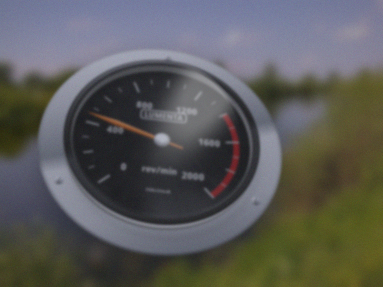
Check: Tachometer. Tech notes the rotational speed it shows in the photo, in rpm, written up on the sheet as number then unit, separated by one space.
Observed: 450 rpm
